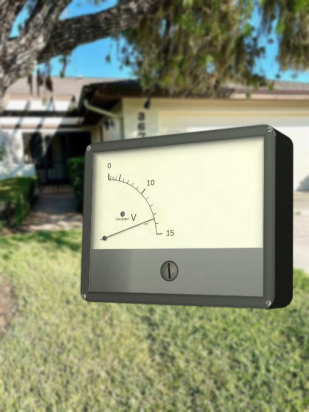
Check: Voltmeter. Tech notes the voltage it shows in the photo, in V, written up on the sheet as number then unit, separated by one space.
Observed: 13.5 V
